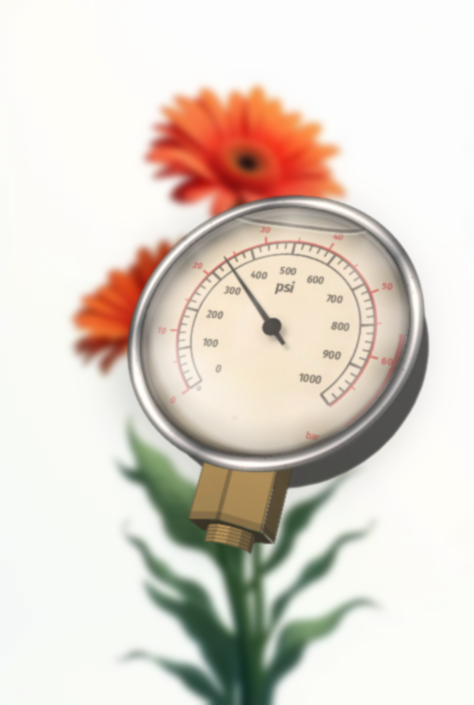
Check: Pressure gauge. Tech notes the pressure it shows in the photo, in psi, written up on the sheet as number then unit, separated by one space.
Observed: 340 psi
